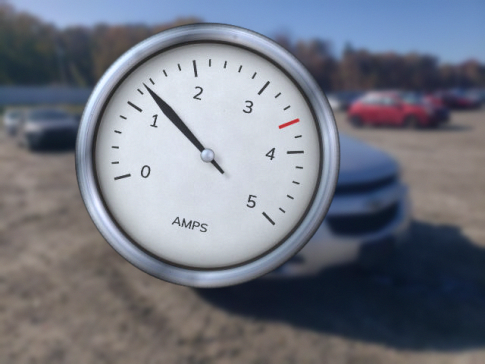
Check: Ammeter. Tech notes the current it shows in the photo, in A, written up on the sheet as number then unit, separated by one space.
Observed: 1.3 A
